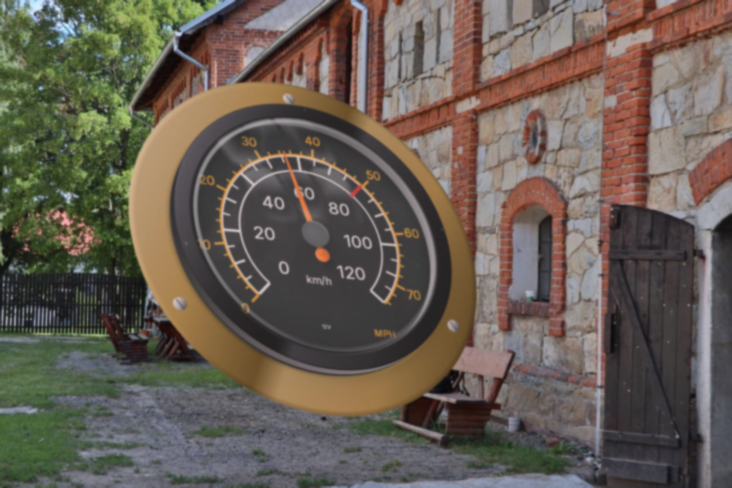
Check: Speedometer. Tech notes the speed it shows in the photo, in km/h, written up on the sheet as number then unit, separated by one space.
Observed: 55 km/h
